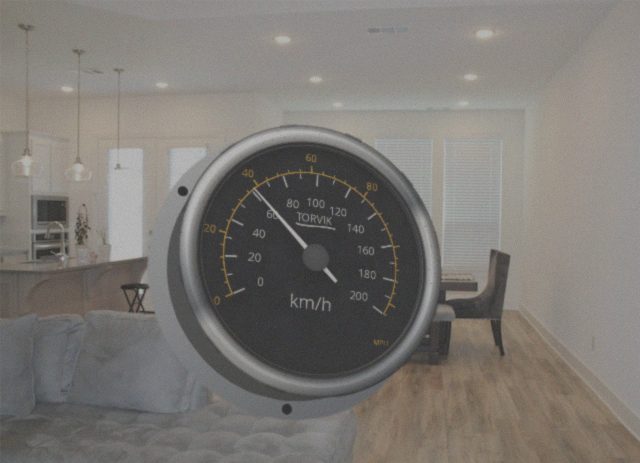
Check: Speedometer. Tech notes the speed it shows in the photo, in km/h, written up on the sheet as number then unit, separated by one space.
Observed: 60 km/h
